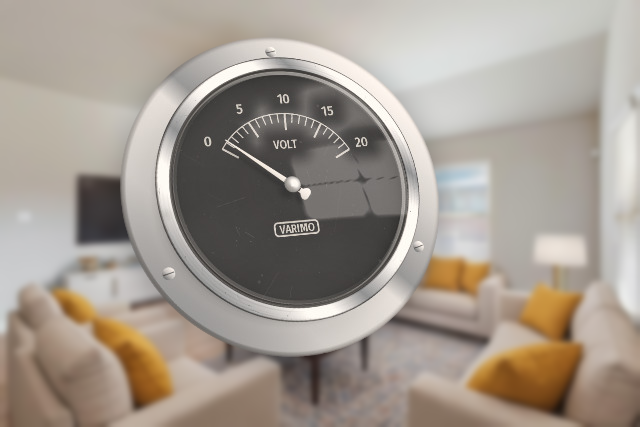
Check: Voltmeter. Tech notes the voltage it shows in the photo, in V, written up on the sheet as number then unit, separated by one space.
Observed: 1 V
